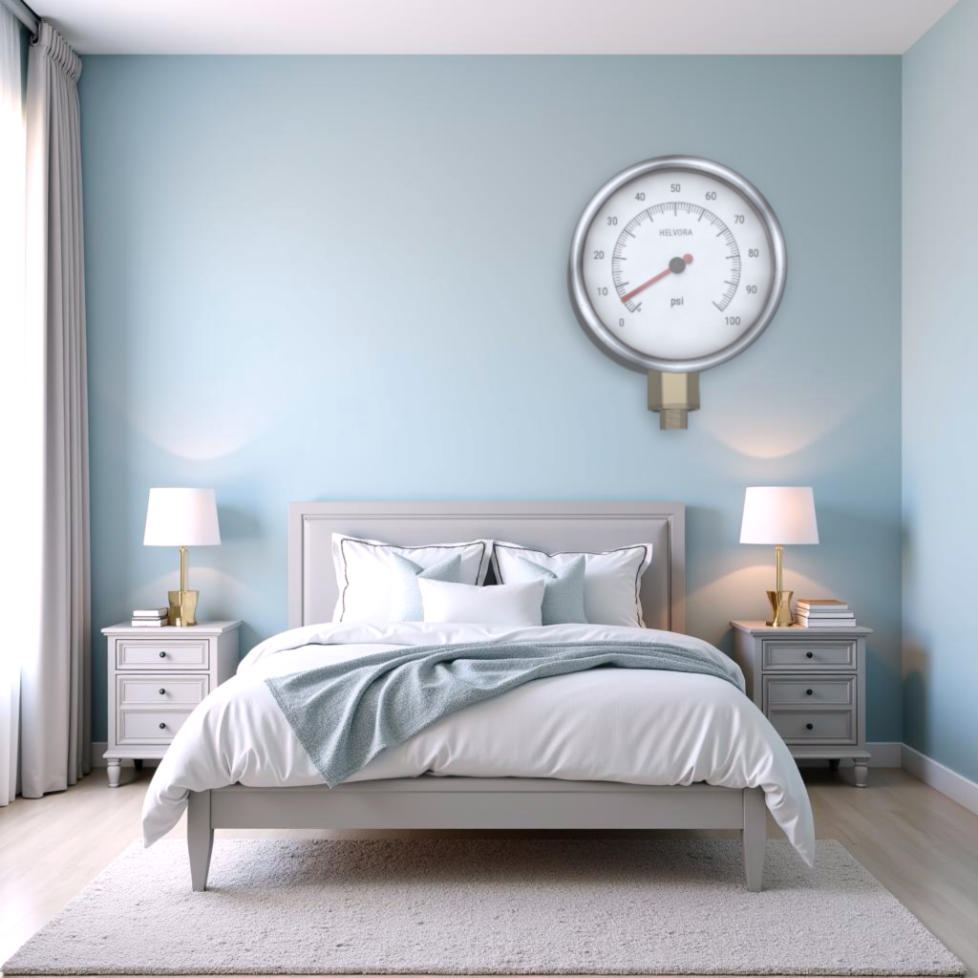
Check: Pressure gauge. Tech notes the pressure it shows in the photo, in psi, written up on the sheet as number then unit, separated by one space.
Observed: 5 psi
